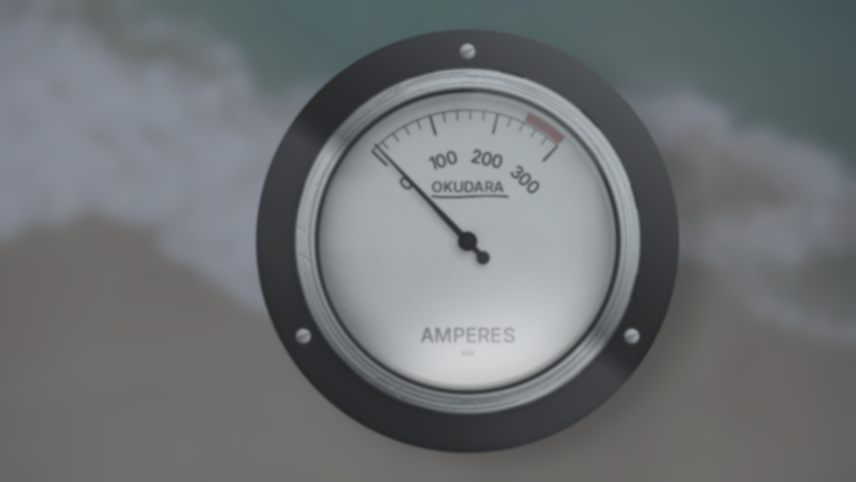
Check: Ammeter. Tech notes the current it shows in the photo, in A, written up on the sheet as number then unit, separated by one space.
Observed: 10 A
